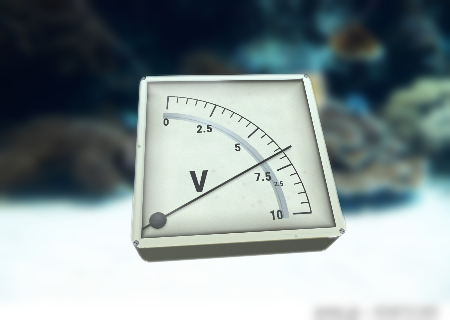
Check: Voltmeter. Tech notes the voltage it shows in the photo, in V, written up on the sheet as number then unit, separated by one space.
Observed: 6.75 V
